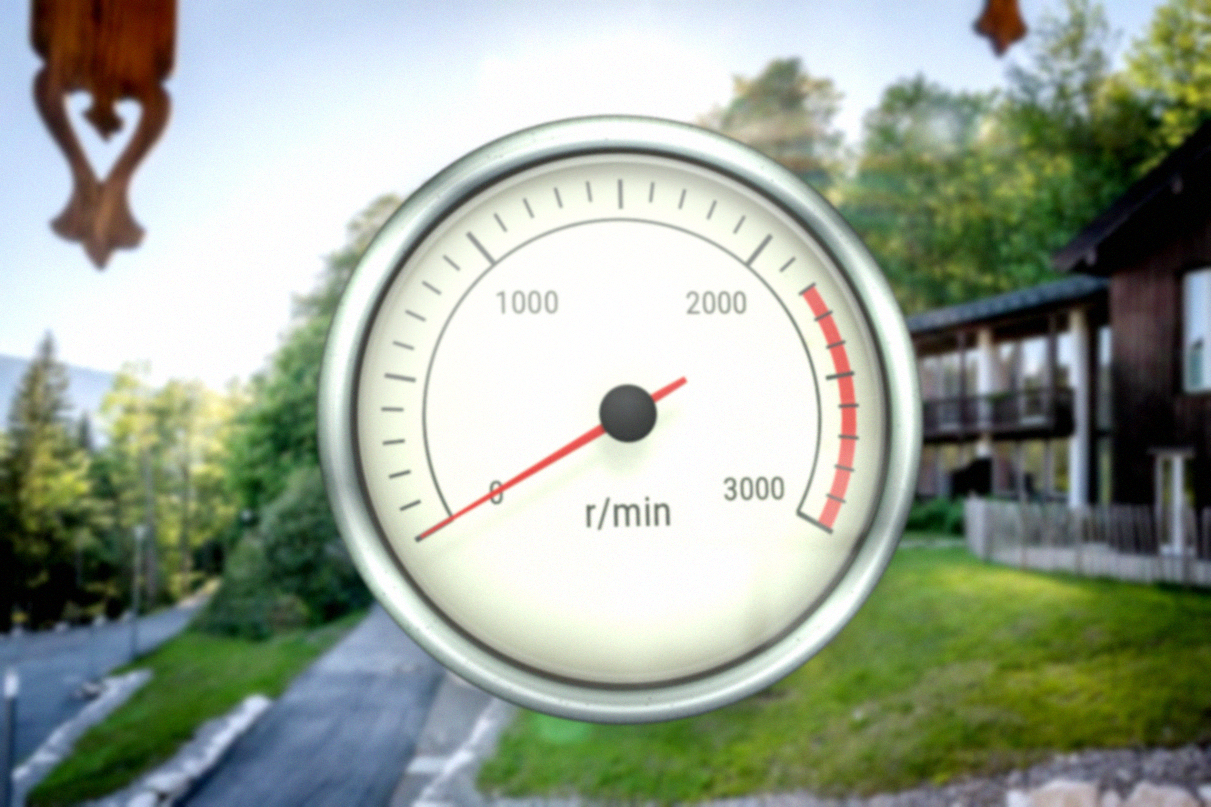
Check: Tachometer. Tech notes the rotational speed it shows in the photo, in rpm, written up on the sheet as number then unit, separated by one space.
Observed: 0 rpm
